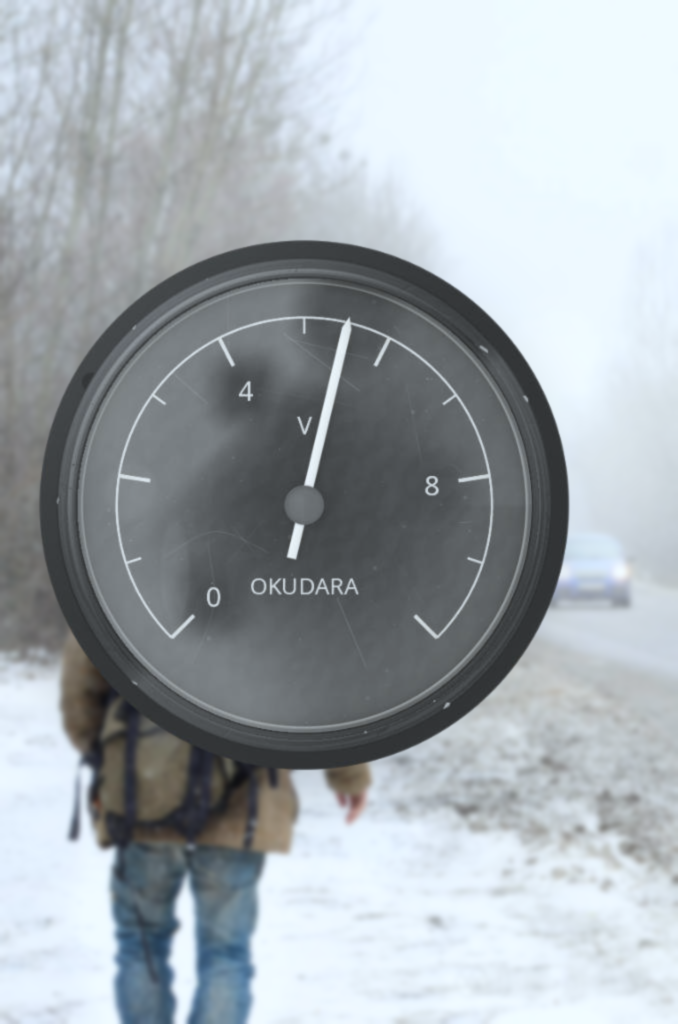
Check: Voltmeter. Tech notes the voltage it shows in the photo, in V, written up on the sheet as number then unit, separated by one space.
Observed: 5.5 V
